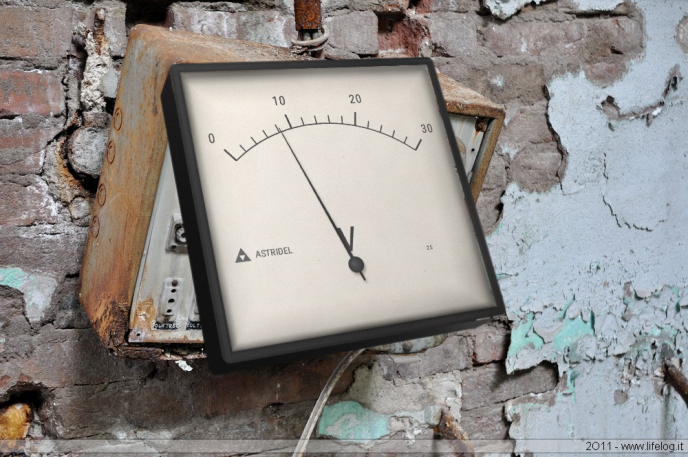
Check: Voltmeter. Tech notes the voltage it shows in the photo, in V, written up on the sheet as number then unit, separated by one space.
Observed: 8 V
